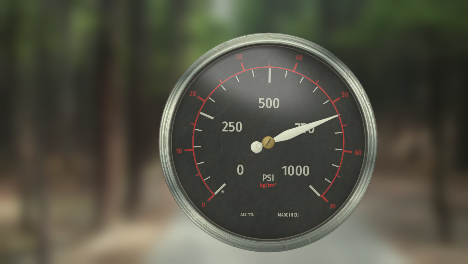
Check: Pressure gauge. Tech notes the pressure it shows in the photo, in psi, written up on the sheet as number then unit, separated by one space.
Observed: 750 psi
